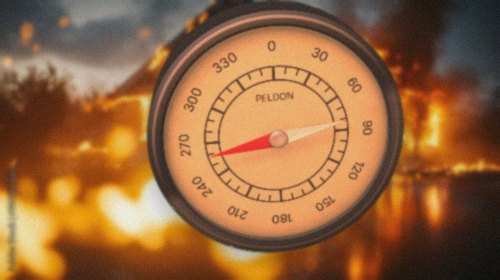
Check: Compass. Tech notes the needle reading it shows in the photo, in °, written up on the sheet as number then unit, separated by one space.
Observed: 260 °
